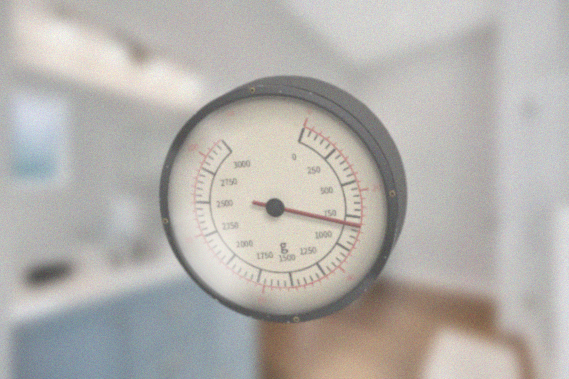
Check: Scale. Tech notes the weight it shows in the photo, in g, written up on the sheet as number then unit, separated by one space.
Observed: 800 g
